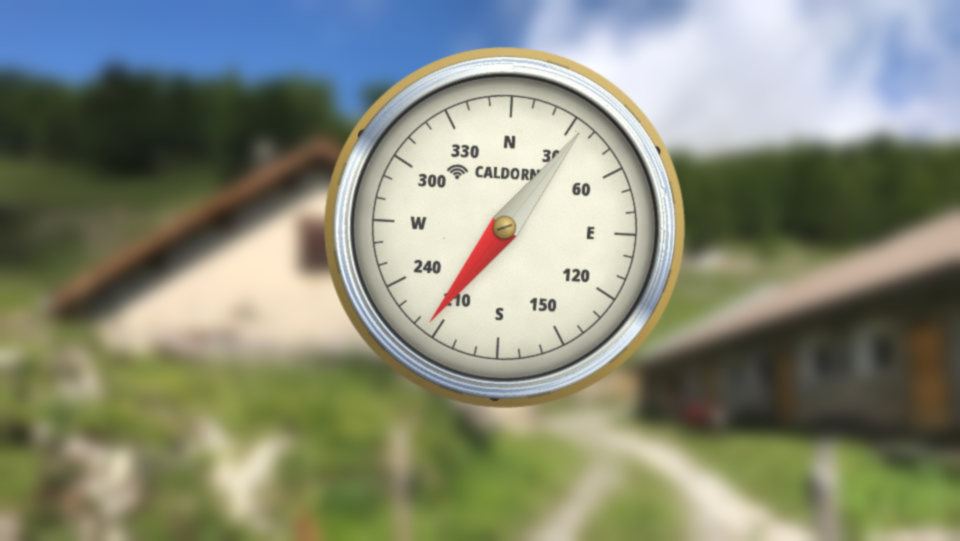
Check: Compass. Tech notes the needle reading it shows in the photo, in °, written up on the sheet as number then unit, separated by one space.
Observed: 215 °
